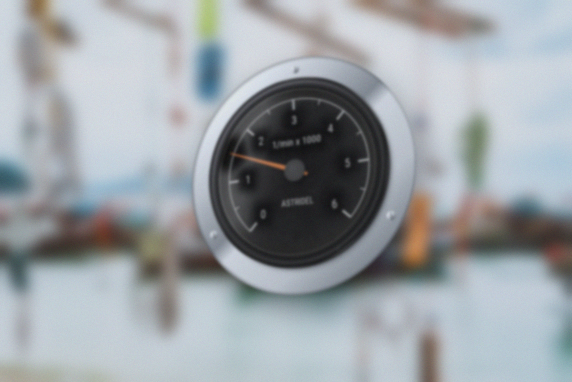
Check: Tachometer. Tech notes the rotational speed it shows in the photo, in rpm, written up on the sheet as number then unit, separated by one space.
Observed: 1500 rpm
